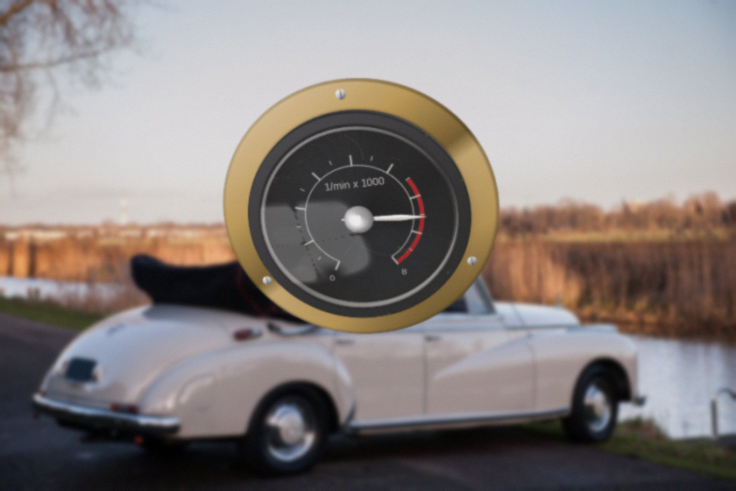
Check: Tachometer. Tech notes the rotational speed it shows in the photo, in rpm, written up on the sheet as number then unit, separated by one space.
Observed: 6500 rpm
